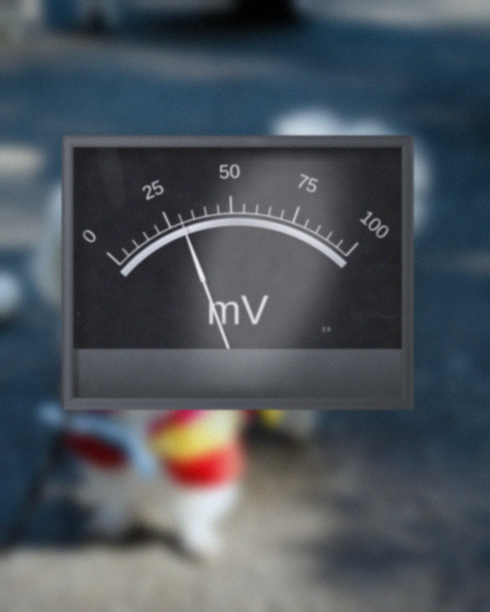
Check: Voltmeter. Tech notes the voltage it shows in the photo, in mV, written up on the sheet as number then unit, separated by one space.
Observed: 30 mV
